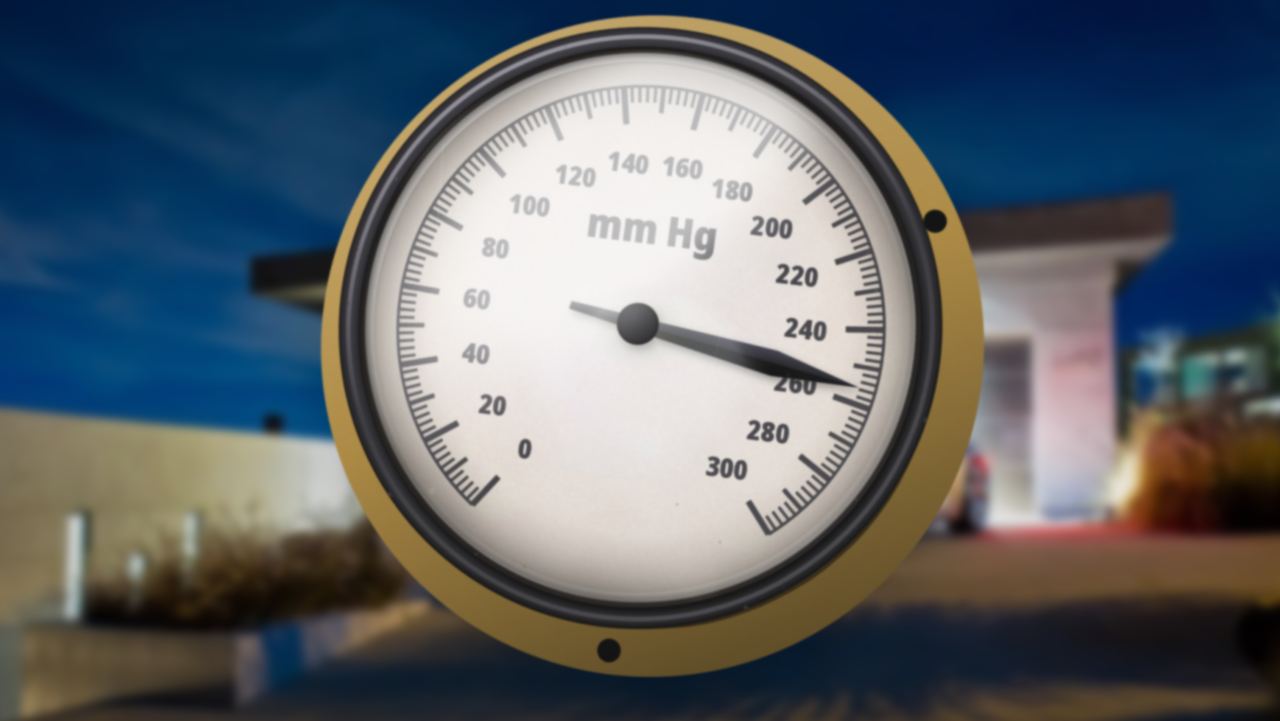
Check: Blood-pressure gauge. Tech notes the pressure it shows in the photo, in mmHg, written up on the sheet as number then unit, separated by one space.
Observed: 256 mmHg
